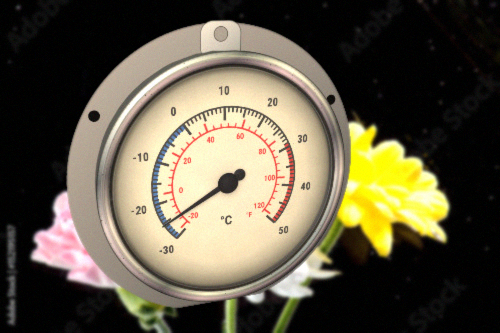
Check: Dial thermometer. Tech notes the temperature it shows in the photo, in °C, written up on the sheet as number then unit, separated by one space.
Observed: -25 °C
